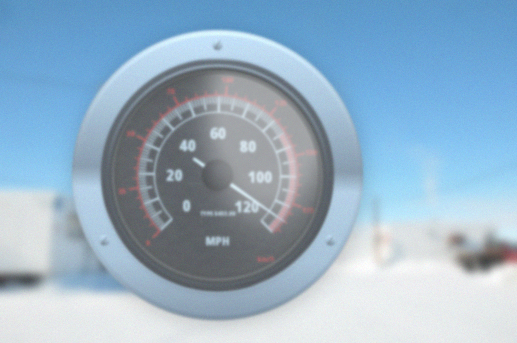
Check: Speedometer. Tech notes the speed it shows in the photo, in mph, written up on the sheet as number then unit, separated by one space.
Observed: 115 mph
